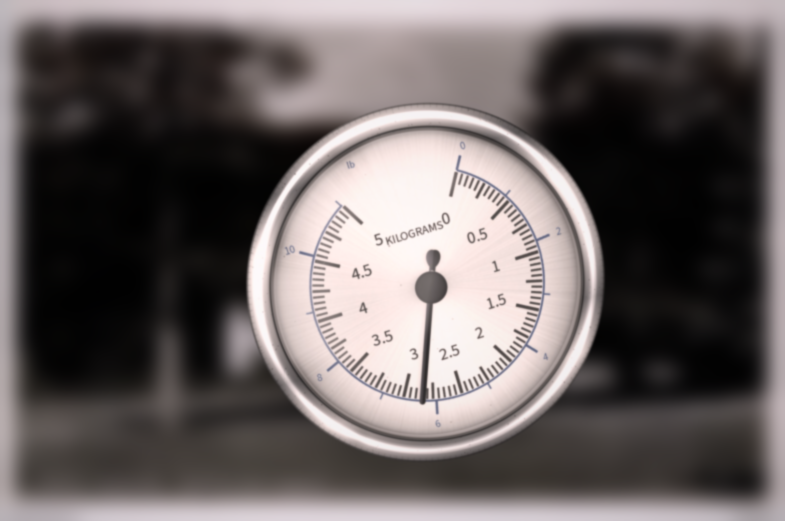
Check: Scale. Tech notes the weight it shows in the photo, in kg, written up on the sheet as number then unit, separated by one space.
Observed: 2.85 kg
